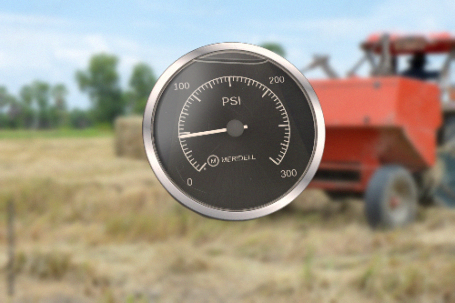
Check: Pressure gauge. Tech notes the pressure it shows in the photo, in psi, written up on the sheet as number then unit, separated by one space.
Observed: 45 psi
